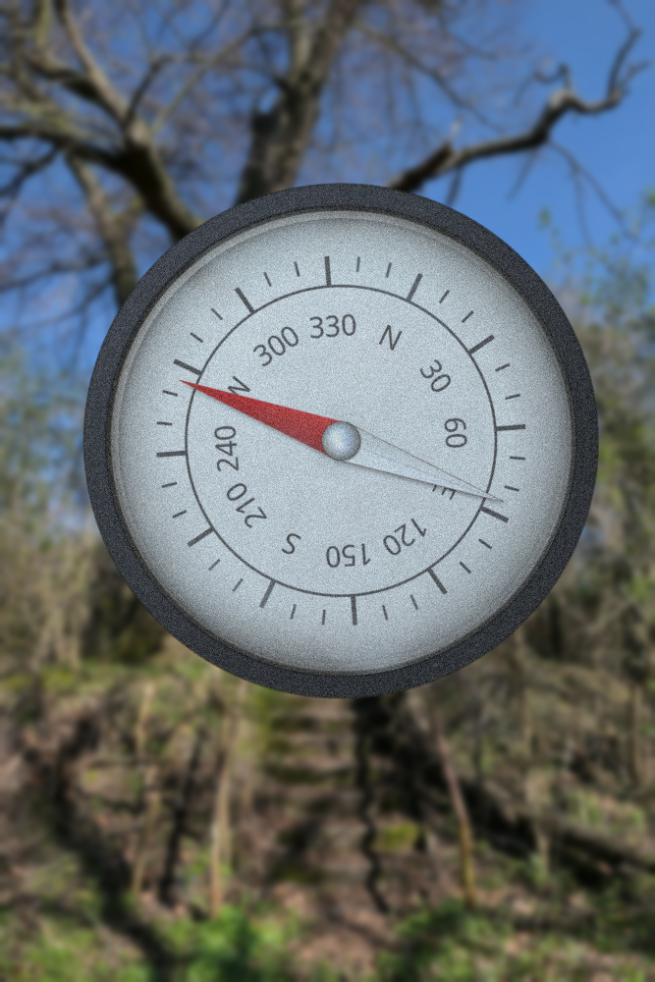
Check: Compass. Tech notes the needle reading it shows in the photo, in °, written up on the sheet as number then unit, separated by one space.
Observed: 265 °
